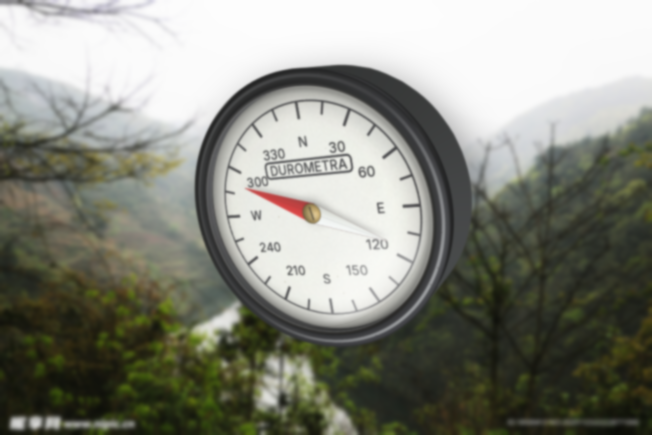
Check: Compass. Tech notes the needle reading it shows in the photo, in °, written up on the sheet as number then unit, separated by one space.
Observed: 292.5 °
